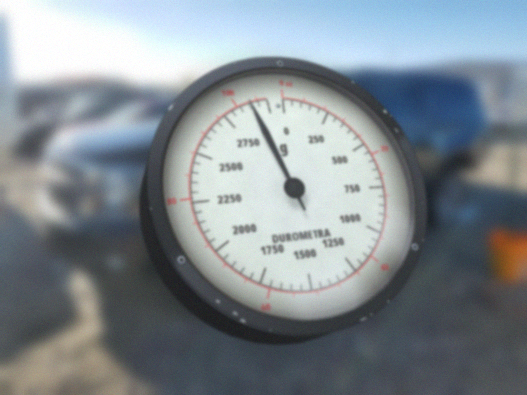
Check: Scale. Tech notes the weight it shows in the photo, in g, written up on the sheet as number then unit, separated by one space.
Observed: 2900 g
